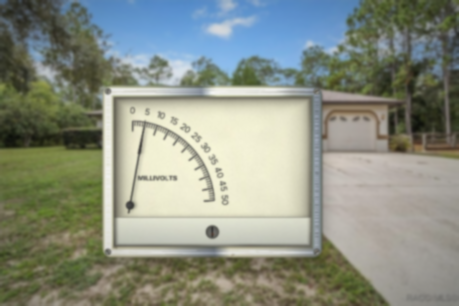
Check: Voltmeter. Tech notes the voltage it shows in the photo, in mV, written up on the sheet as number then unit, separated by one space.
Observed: 5 mV
